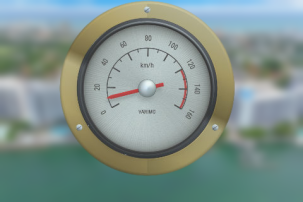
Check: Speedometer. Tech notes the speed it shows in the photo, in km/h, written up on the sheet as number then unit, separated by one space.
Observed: 10 km/h
